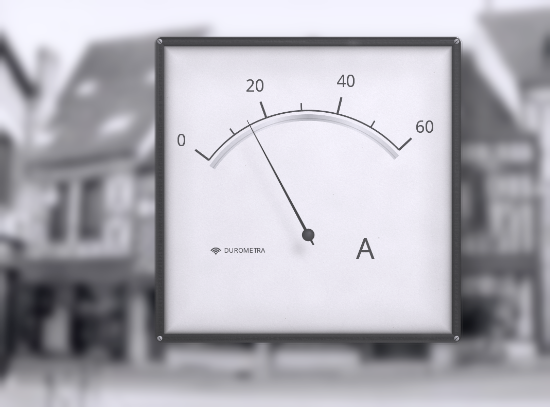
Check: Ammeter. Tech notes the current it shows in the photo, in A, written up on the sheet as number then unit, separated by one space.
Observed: 15 A
